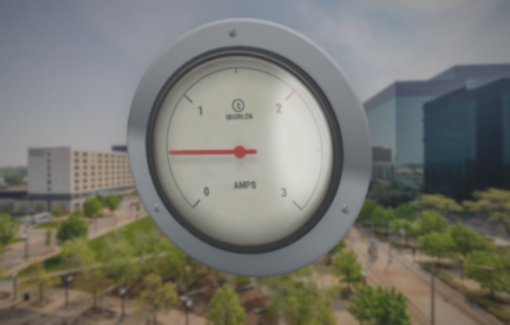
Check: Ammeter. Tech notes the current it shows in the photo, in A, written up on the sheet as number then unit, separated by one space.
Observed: 0.5 A
